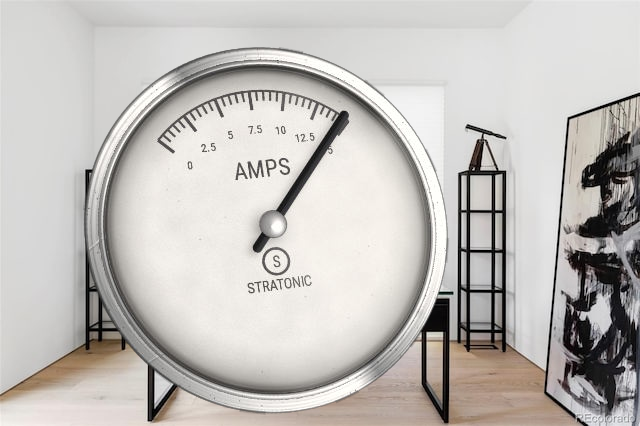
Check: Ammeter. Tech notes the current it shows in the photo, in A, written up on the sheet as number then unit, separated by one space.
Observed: 14.5 A
